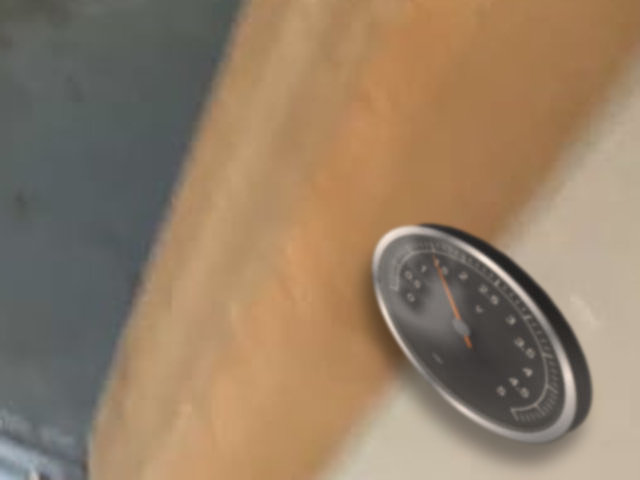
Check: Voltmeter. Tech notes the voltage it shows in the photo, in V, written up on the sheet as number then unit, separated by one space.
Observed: 1.5 V
